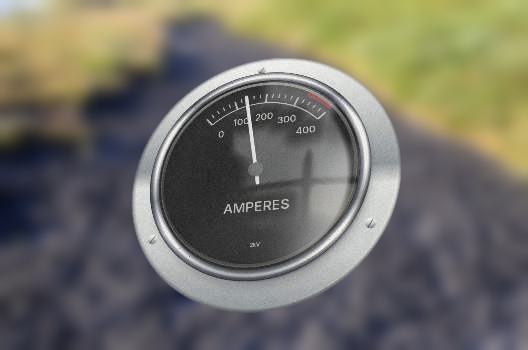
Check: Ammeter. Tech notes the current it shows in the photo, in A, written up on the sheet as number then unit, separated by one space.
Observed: 140 A
